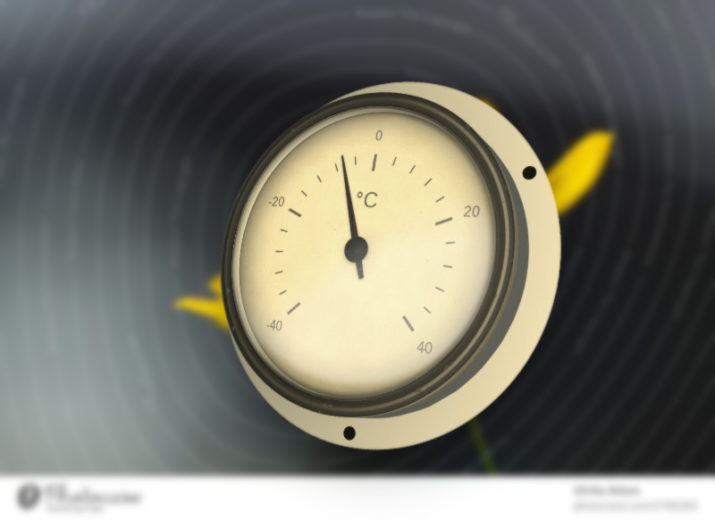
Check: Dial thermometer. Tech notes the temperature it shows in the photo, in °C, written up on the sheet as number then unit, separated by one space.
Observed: -6 °C
